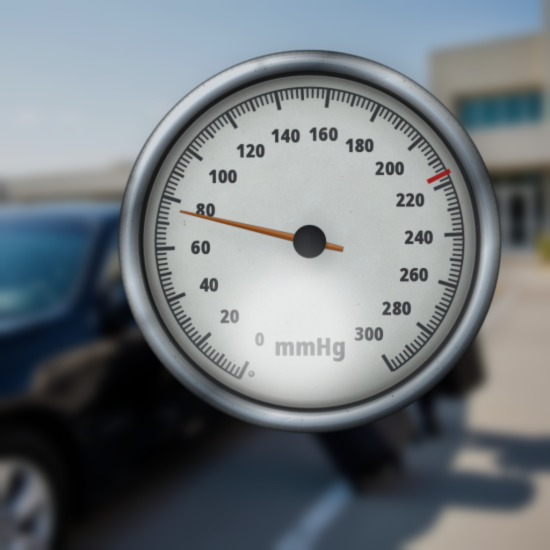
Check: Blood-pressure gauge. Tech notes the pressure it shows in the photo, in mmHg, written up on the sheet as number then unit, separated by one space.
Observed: 76 mmHg
